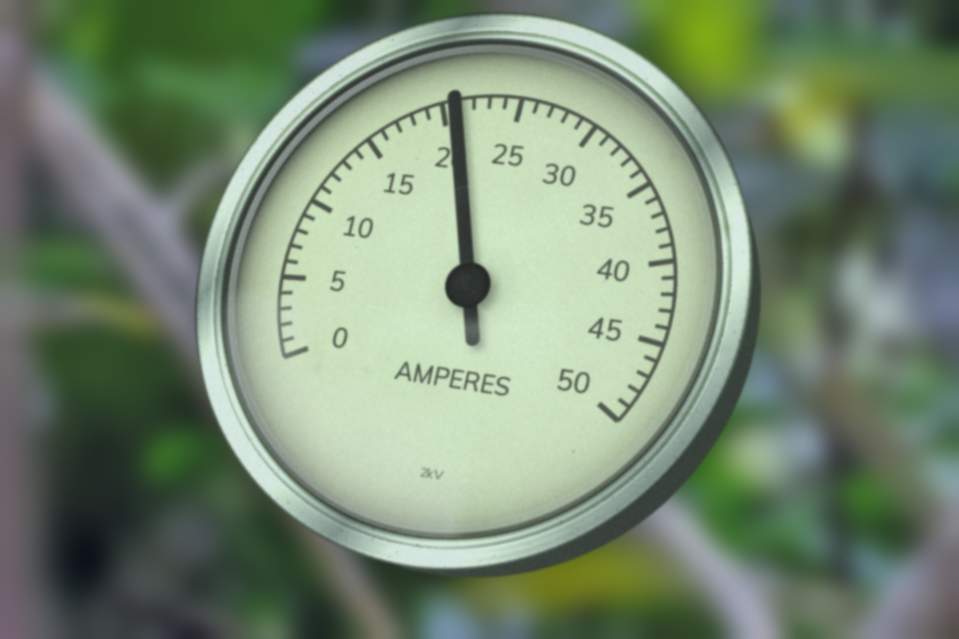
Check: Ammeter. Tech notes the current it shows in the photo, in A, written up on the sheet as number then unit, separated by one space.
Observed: 21 A
